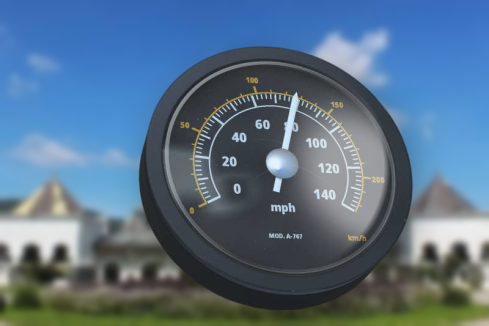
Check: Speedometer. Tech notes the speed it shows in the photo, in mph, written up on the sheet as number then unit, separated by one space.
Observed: 78 mph
